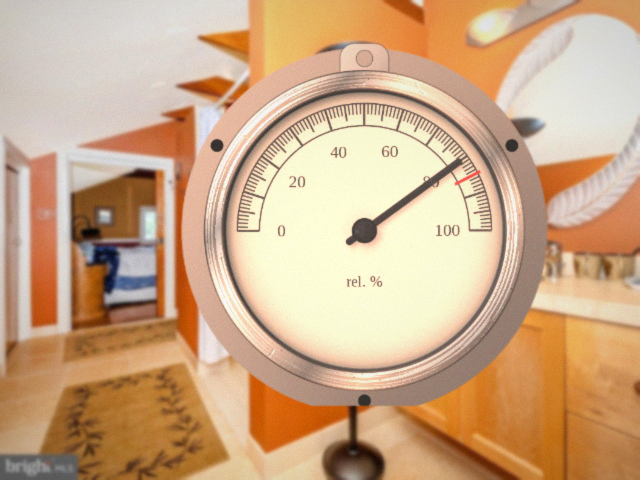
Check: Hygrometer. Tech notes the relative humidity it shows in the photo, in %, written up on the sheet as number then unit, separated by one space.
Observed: 80 %
